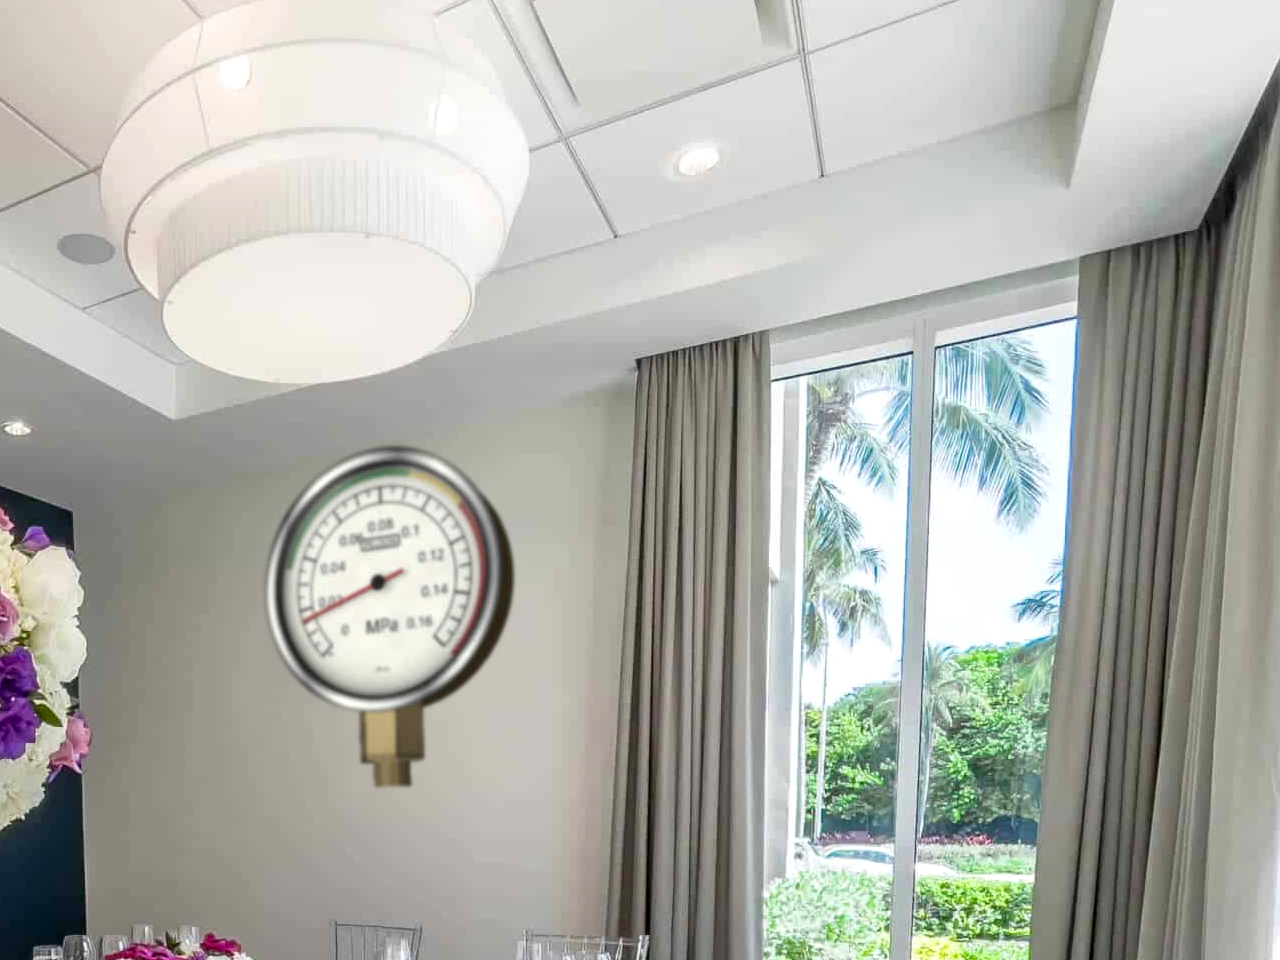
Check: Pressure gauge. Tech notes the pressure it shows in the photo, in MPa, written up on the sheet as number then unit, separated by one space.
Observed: 0.015 MPa
